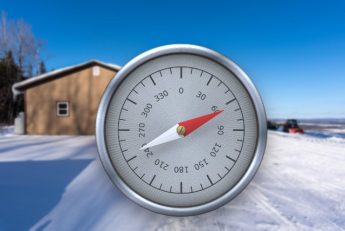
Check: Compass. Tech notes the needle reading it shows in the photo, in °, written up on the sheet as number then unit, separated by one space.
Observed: 65 °
